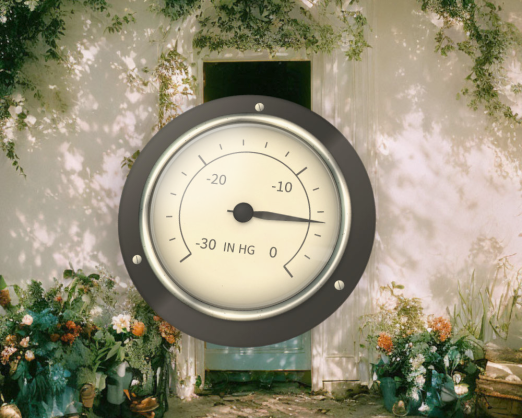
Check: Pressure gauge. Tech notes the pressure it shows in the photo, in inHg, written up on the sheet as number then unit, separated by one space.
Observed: -5 inHg
